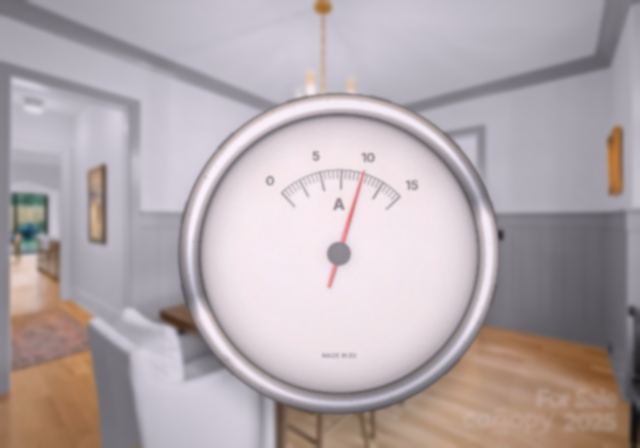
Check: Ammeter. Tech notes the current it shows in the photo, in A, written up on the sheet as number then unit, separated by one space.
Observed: 10 A
